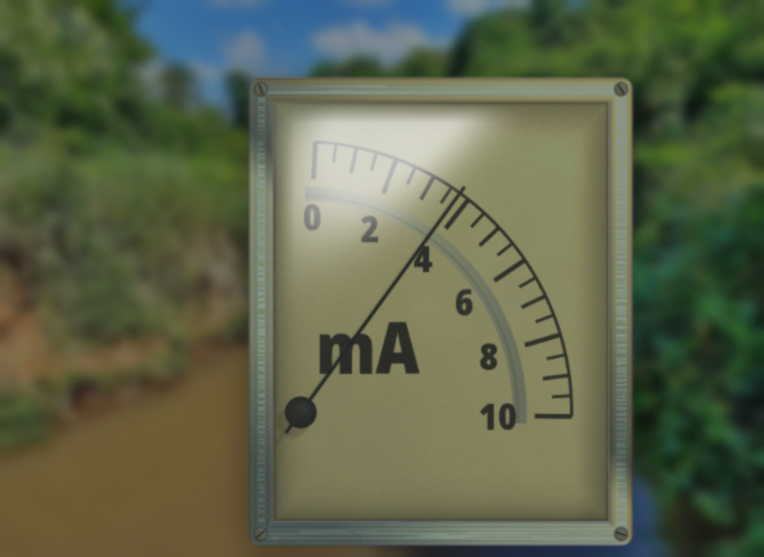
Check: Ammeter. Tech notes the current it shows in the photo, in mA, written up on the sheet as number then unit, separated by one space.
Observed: 3.75 mA
